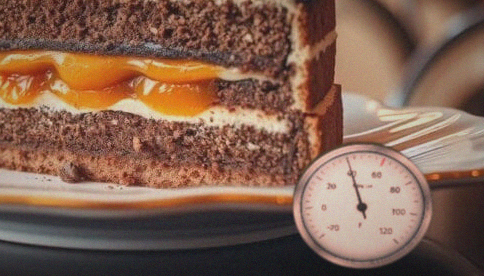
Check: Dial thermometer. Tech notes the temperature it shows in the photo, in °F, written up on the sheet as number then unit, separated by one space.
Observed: 40 °F
